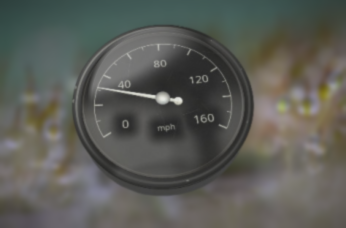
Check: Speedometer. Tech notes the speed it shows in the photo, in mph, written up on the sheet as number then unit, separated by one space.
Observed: 30 mph
